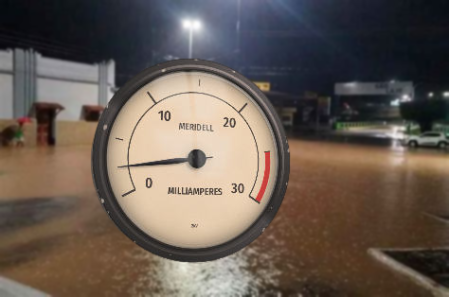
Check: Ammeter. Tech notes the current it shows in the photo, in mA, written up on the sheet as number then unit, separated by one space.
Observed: 2.5 mA
